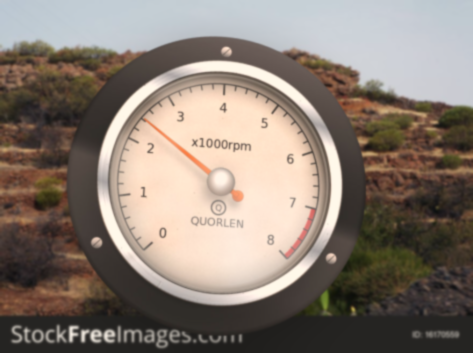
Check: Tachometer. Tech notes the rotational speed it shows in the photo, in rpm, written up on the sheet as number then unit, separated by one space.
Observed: 2400 rpm
